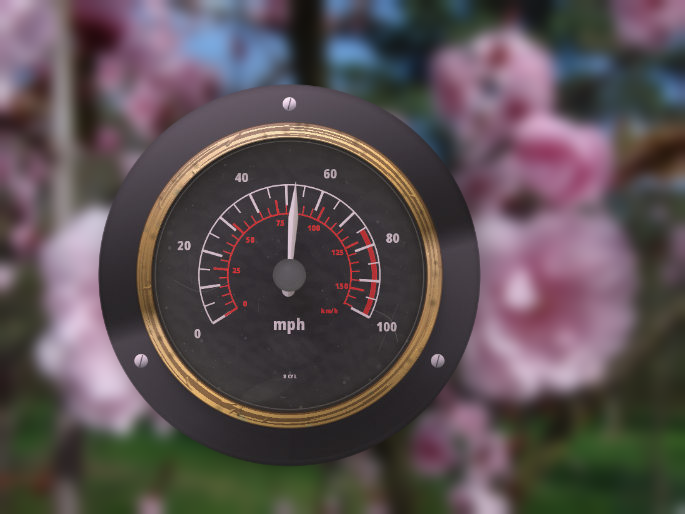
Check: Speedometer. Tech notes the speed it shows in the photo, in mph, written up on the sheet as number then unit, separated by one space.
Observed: 52.5 mph
